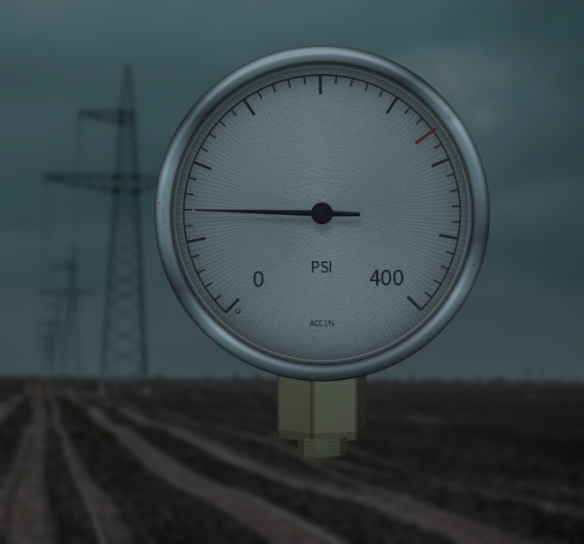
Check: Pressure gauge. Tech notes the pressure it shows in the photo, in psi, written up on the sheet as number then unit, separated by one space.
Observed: 70 psi
